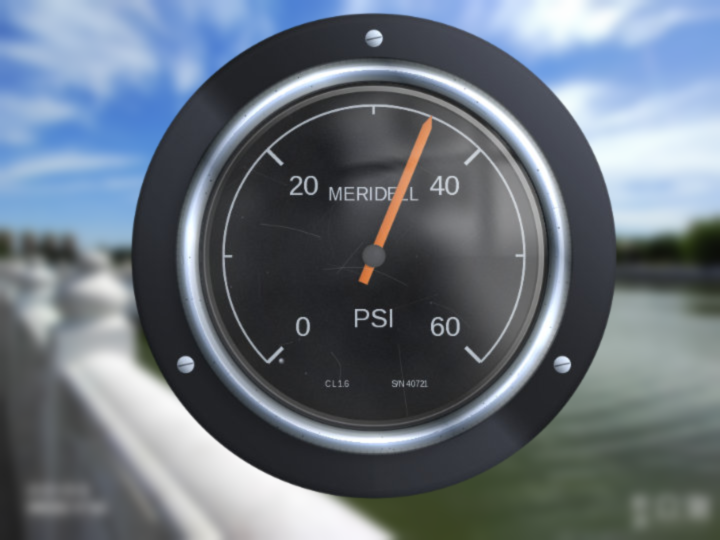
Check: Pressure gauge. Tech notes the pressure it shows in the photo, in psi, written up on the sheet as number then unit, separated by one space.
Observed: 35 psi
